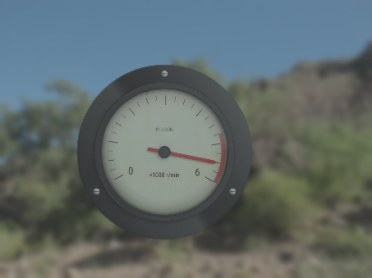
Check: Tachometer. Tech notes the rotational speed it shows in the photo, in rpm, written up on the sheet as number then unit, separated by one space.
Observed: 5500 rpm
